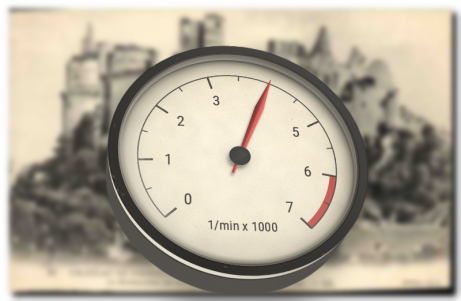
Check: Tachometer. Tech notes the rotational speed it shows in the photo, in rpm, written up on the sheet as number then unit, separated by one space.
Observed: 4000 rpm
